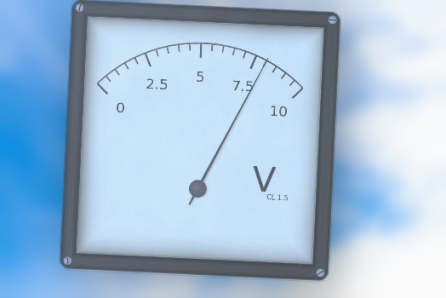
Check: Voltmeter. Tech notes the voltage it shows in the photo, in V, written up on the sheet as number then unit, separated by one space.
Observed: 8 V
